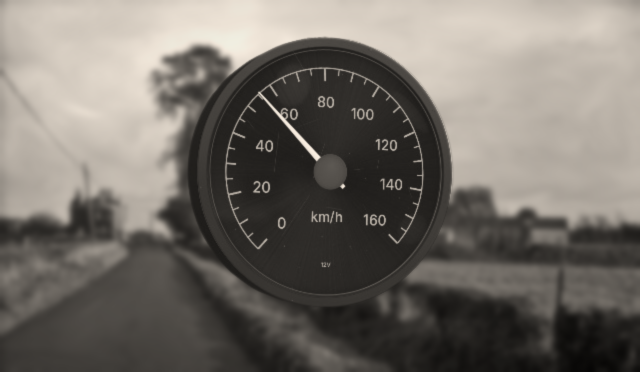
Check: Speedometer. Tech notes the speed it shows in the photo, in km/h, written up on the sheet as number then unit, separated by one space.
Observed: 55 km/h
